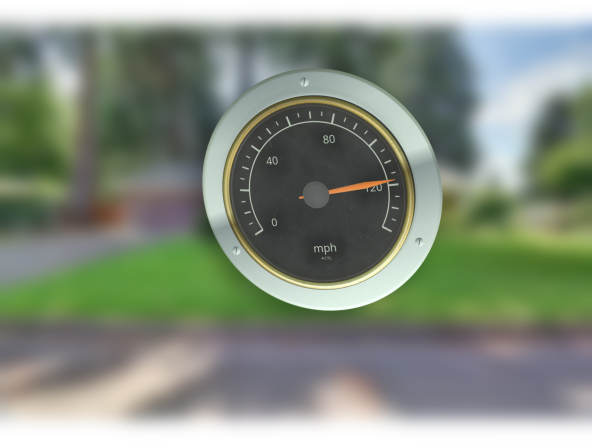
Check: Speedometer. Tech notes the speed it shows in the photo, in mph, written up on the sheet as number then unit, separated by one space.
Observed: 117.5 mph
